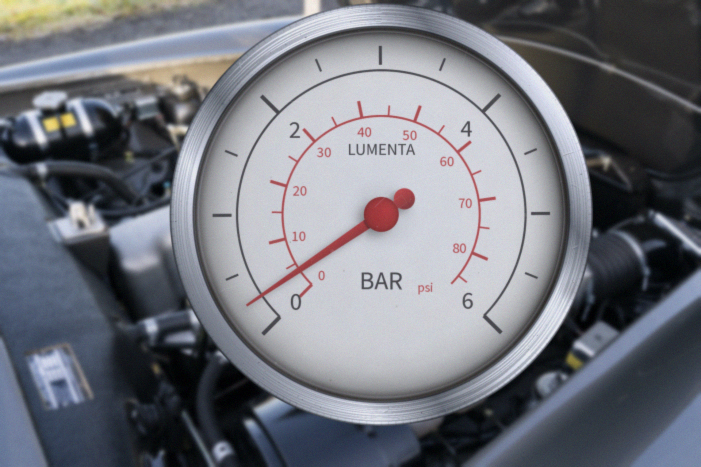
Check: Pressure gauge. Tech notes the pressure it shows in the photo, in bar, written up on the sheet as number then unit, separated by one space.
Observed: 0.25 bar
